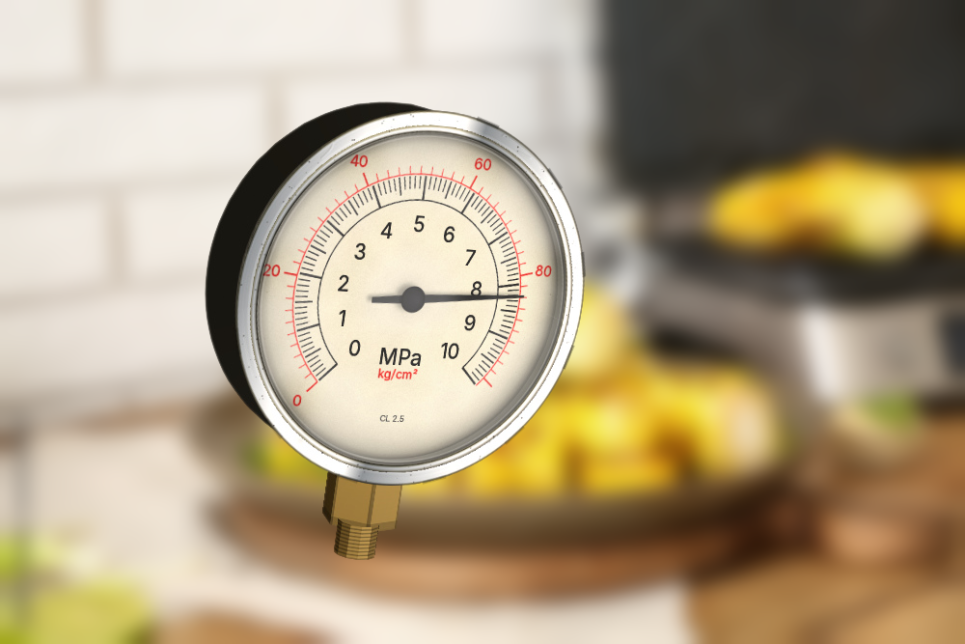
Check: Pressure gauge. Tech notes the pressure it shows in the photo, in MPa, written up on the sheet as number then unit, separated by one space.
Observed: 8.2 MPa
